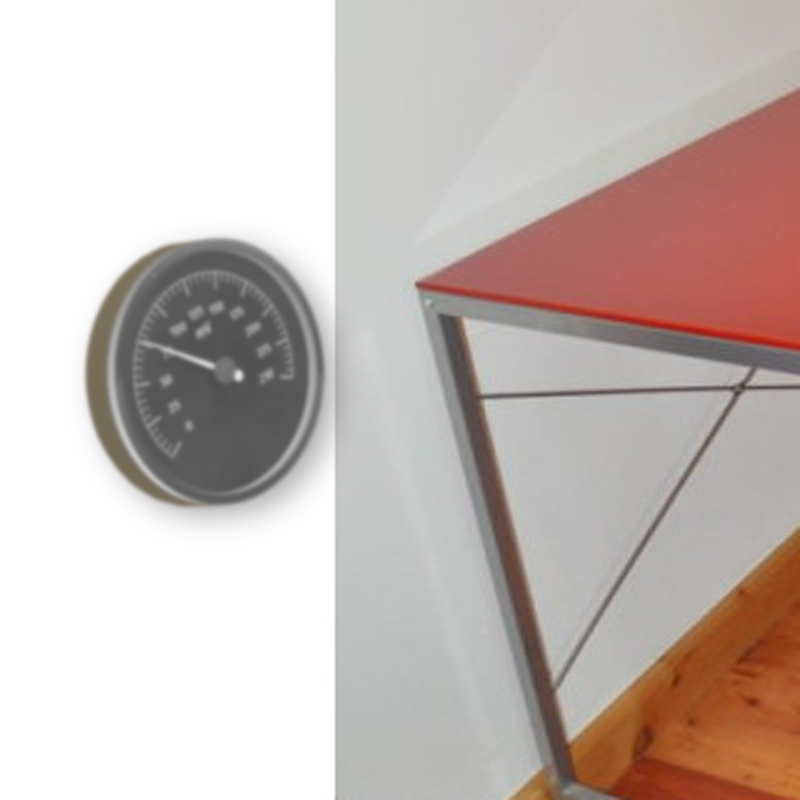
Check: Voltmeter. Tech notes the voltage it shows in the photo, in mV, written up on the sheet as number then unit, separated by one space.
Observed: 75 mV
